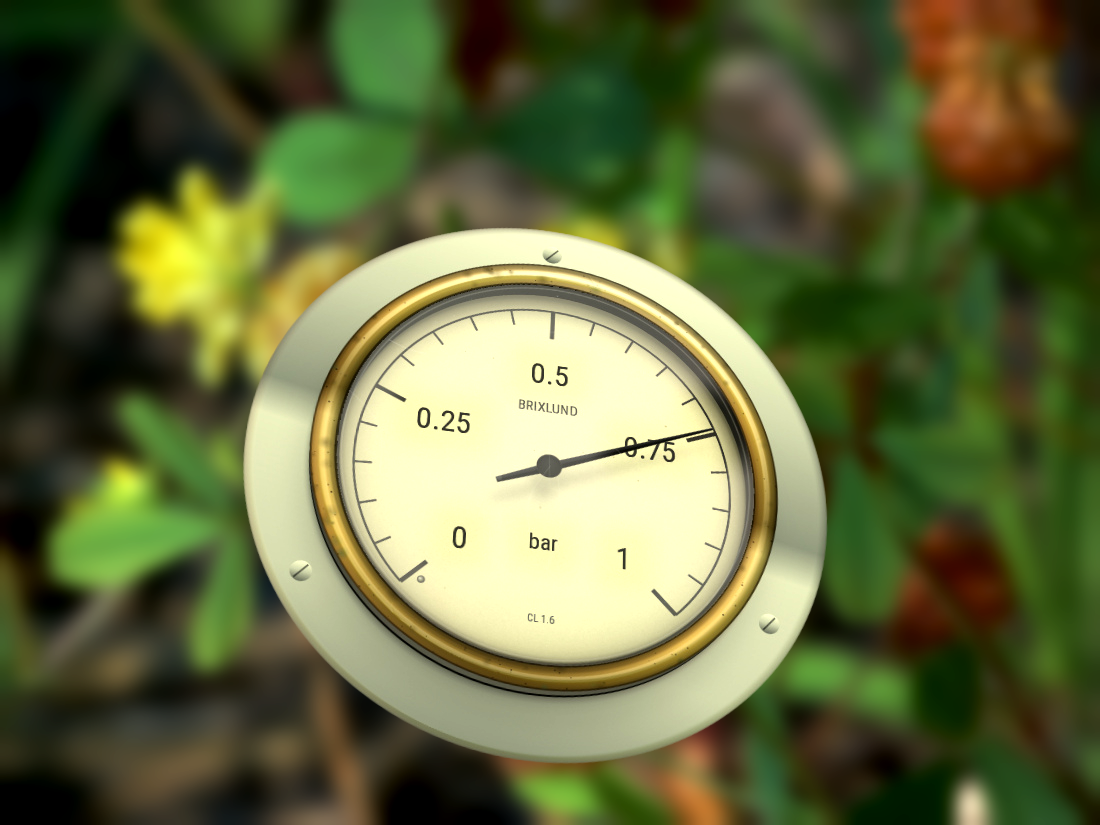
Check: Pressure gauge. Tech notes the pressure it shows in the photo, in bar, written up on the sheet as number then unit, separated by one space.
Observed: 0.75 bar
